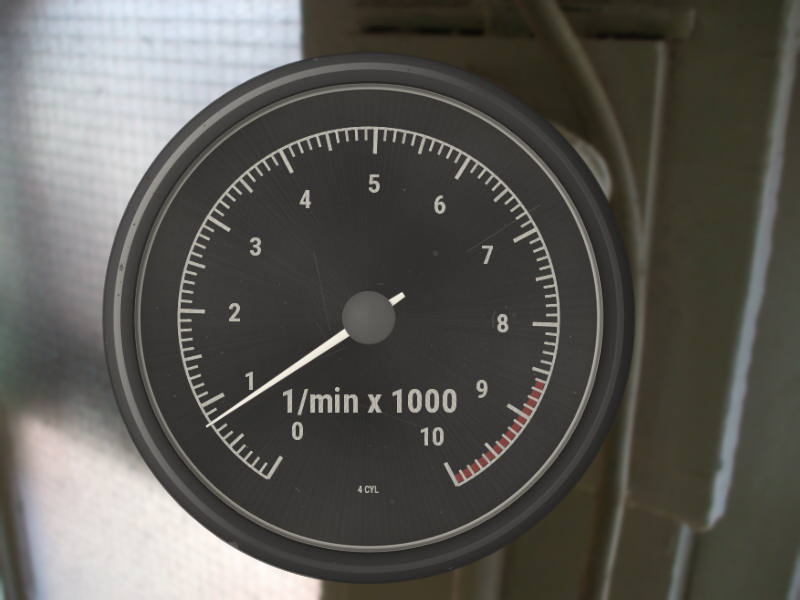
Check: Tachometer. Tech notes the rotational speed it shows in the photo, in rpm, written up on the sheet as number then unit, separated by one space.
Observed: 800 rpm
